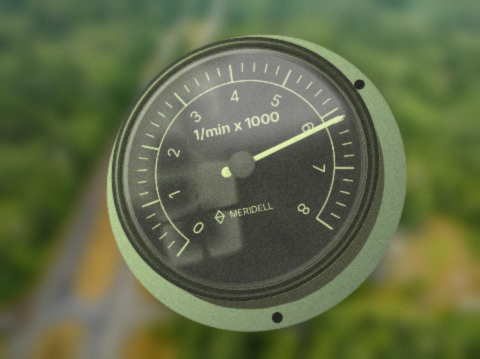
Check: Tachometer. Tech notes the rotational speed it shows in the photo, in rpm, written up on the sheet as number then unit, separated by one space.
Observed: 6200 rpm
